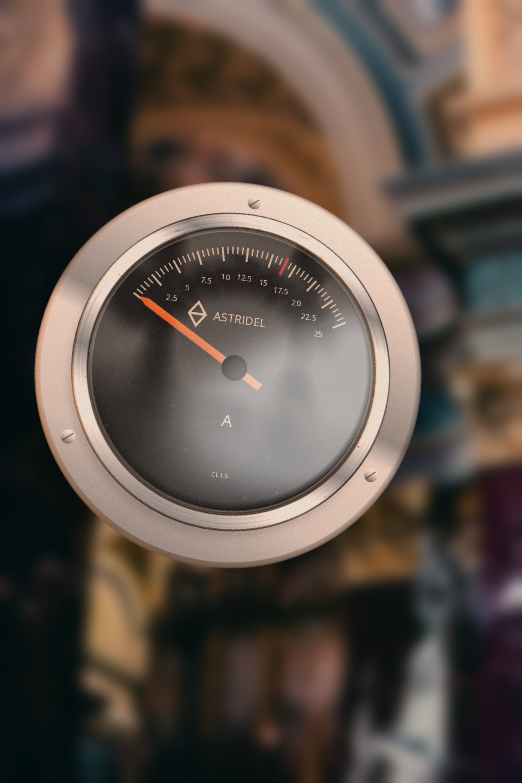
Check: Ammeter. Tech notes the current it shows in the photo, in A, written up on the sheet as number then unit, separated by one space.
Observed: 0 A
